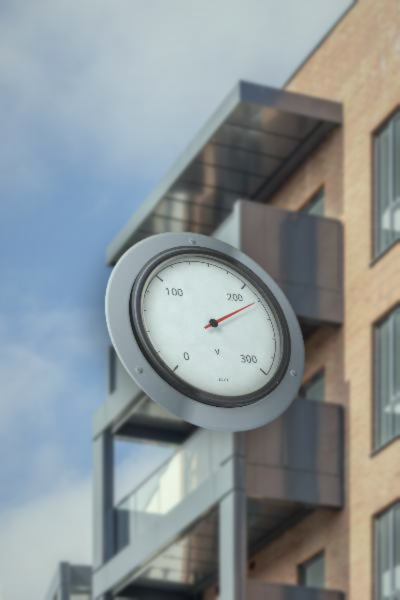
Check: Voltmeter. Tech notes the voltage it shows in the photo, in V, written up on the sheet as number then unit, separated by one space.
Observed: 220 V
